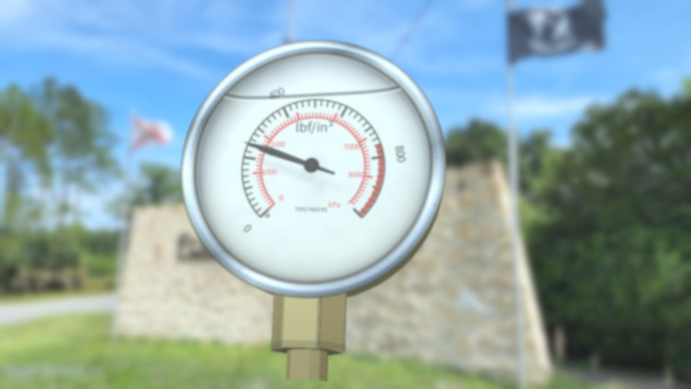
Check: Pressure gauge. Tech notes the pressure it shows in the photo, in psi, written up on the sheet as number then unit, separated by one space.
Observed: 240 psi
